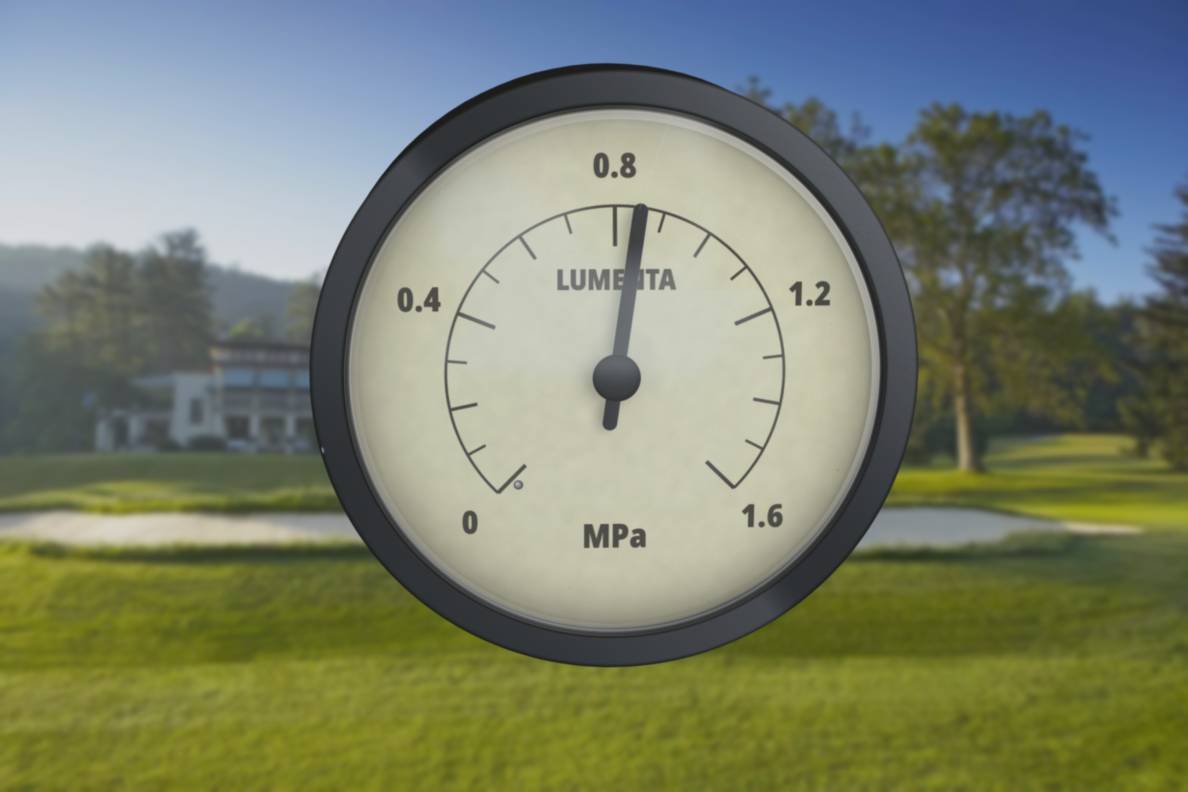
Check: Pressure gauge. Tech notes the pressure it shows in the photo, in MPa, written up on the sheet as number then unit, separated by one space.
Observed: 0.85 MPa
